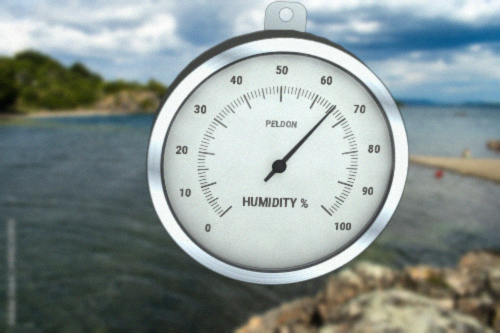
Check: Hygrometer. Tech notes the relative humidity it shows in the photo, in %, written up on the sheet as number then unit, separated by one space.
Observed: 65 %
